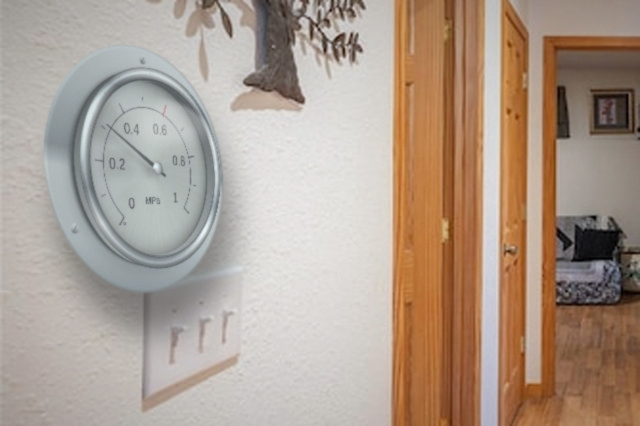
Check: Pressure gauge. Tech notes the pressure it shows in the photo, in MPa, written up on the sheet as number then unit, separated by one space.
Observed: 0.3 MPa
